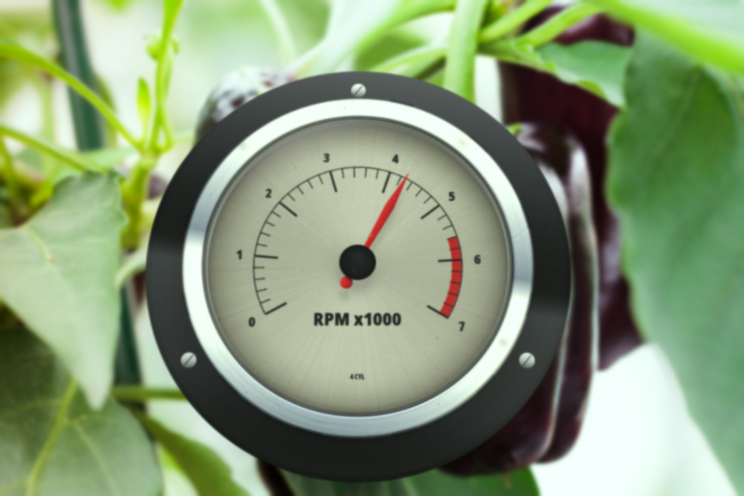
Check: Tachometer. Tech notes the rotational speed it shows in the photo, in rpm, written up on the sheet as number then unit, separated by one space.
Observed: 4300 rpm
